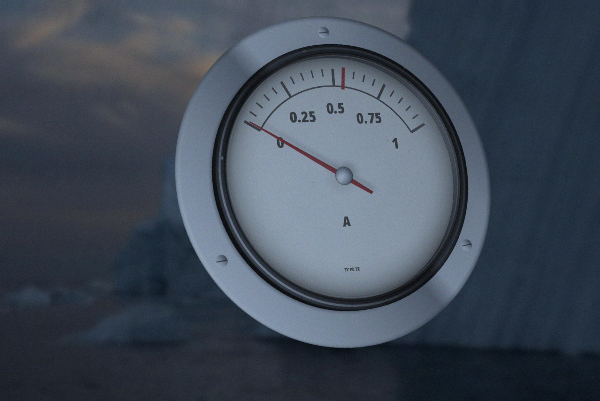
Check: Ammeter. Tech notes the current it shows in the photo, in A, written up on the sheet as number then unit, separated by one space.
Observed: 0 A
